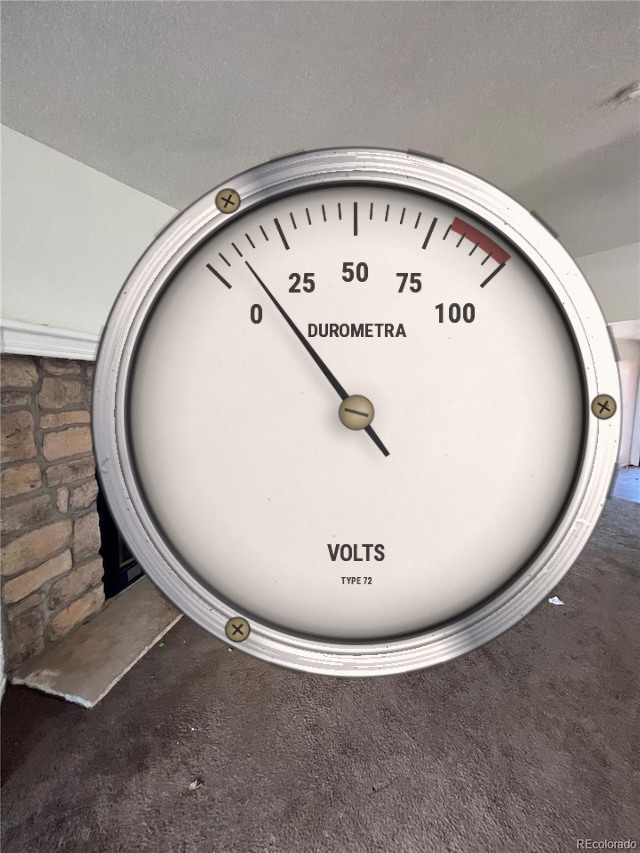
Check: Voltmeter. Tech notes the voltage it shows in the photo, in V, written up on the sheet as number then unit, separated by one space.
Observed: 10 V
